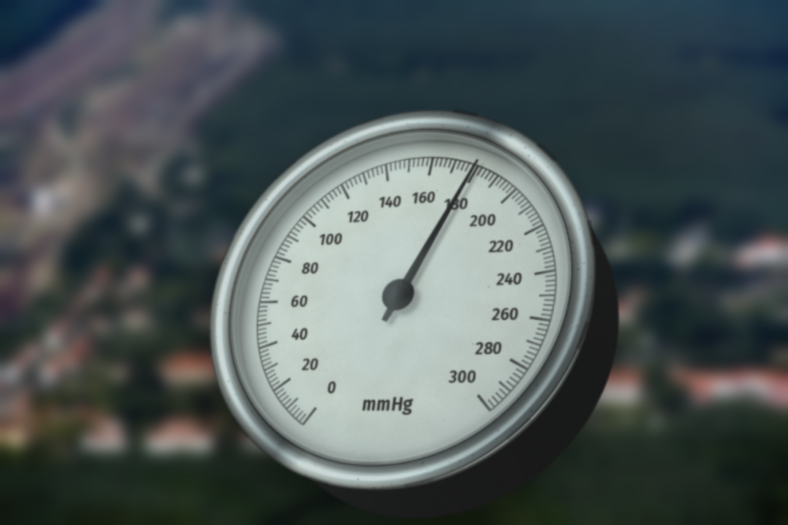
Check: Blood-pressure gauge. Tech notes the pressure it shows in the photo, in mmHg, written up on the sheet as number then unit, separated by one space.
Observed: 180 mmHg
